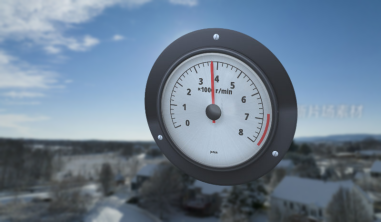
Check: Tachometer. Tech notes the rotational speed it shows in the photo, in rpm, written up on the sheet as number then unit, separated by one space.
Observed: 3800 rpm
